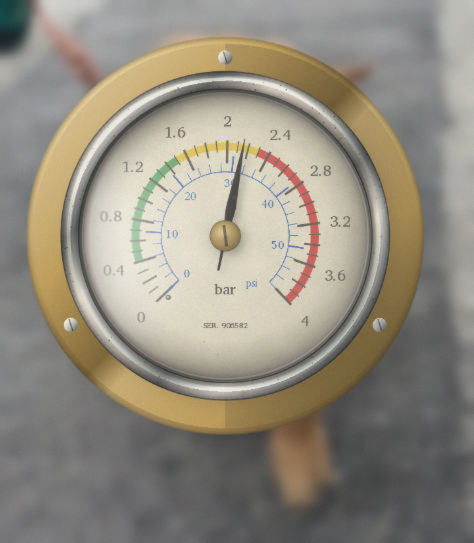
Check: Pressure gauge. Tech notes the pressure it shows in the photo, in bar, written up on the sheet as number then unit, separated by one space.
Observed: 2.15 bar
